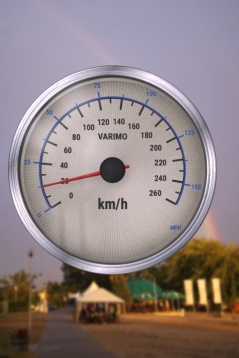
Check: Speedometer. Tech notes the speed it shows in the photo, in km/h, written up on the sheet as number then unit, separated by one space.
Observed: 20 km/h
